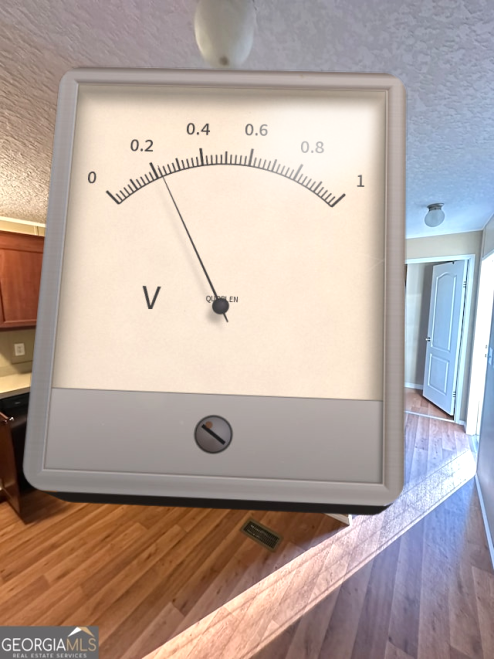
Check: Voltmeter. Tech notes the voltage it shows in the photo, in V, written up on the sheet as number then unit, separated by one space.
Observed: 0.22 V
